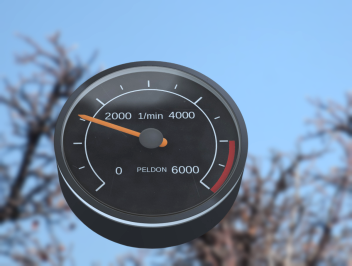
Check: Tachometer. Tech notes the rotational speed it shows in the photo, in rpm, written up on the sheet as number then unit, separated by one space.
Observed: 1500 rpm
